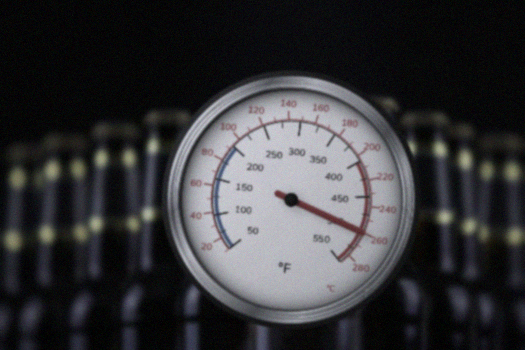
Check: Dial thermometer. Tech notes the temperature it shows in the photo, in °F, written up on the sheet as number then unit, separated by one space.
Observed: 500 °F
